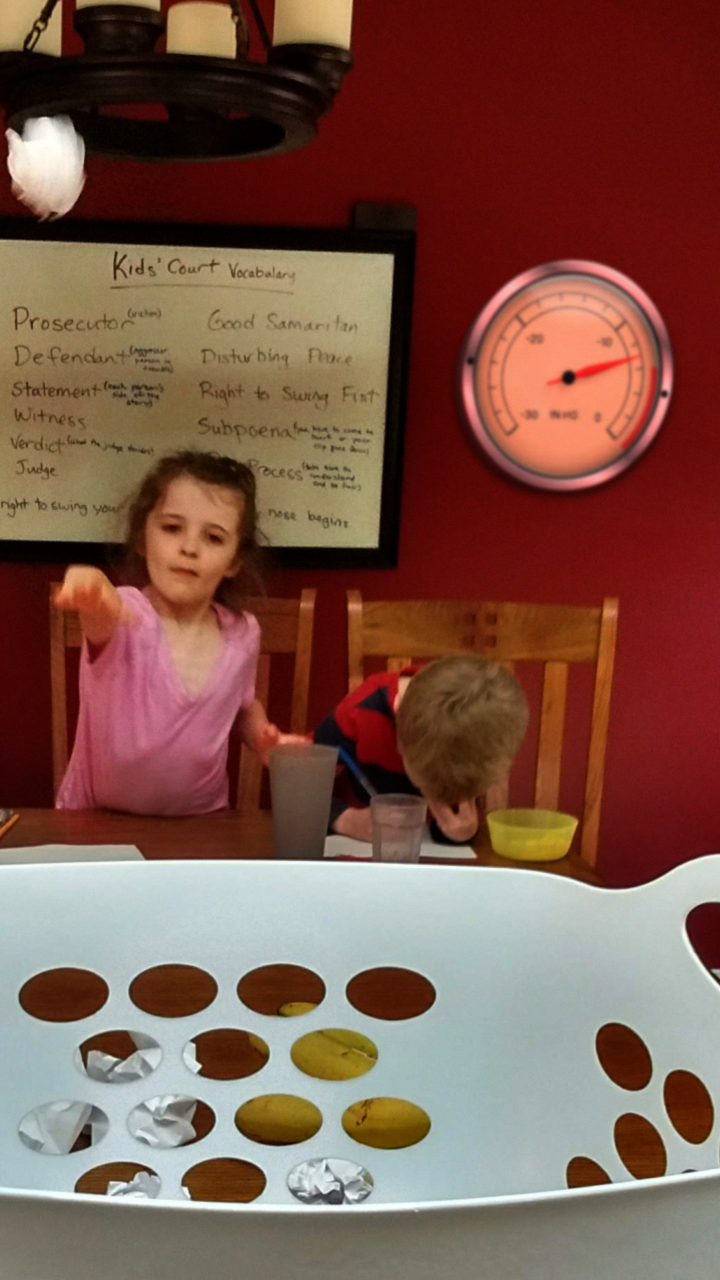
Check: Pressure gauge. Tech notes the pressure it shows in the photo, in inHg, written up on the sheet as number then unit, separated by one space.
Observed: -7 inHg
